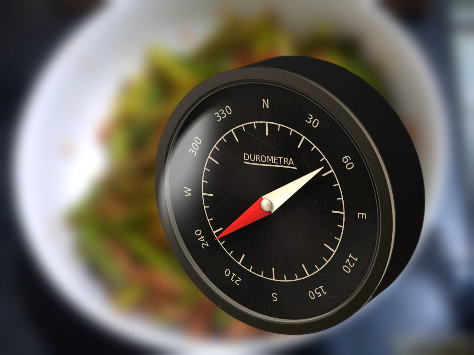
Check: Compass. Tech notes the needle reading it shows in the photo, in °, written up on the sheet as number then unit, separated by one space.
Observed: 235 °
